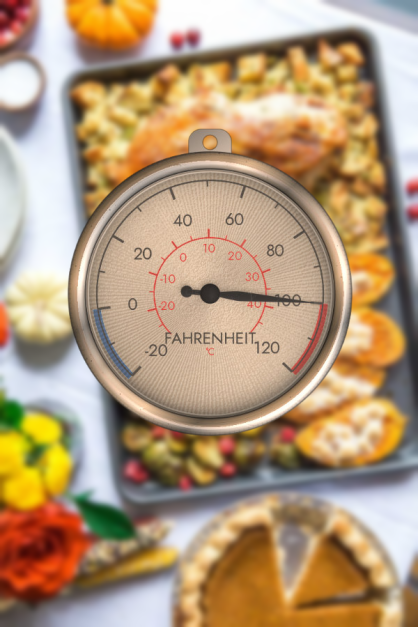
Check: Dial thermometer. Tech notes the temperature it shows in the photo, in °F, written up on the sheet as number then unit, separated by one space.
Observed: 100 °F
